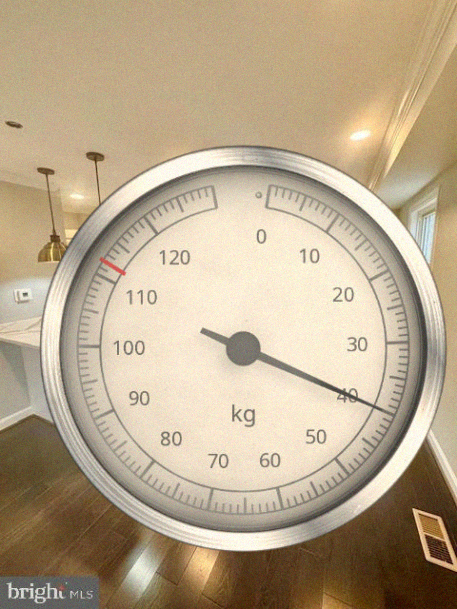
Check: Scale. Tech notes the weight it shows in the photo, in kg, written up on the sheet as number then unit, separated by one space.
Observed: 40 kg
